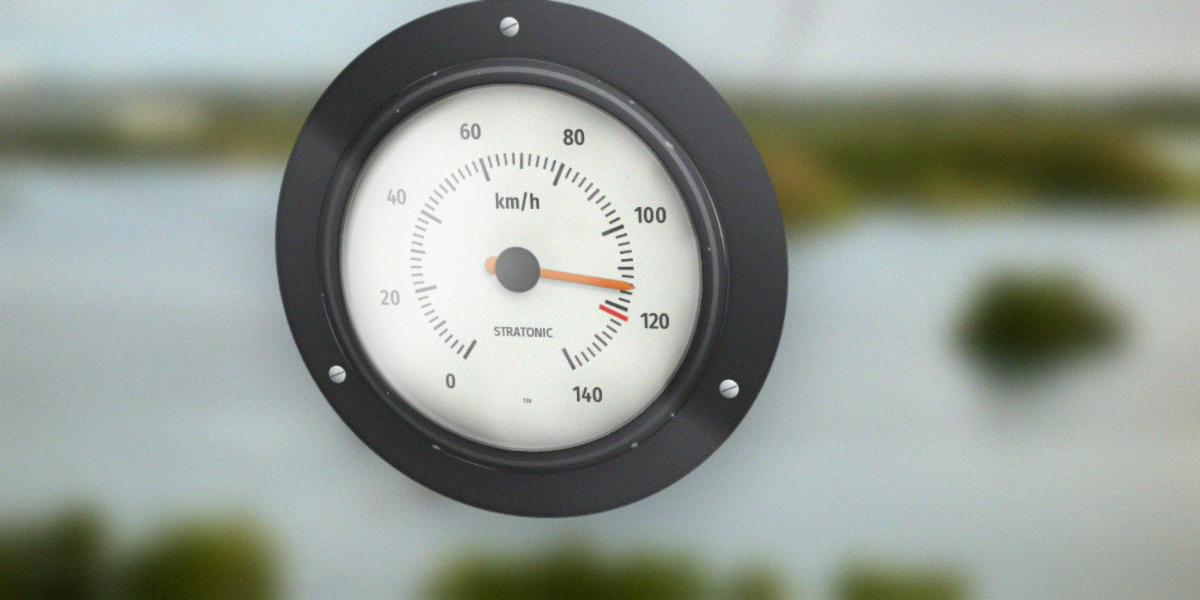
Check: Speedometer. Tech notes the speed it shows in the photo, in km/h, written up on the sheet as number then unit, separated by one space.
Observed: 114 km/h
